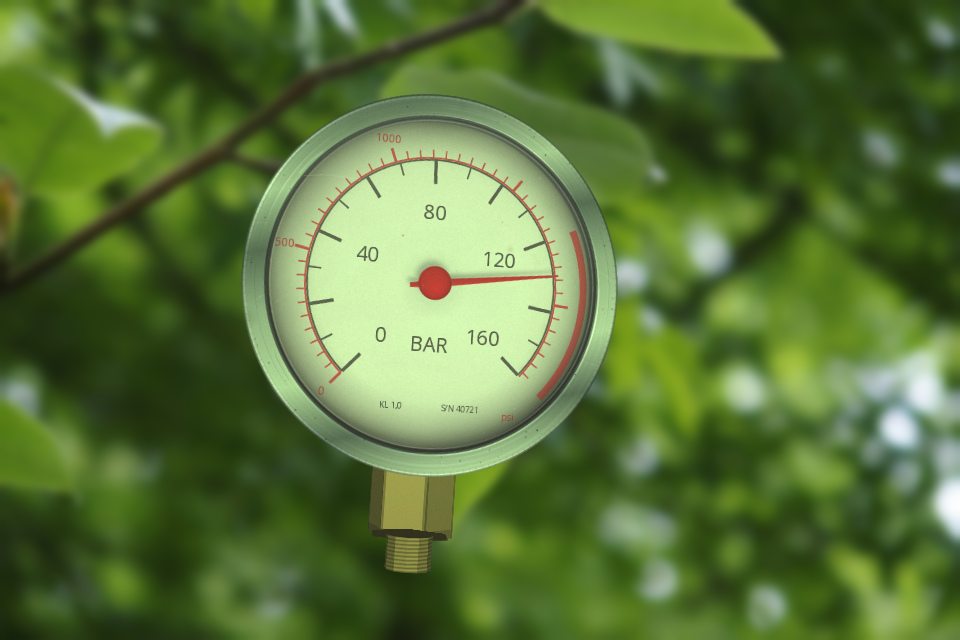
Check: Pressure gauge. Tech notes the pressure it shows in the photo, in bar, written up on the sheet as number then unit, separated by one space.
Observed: 130 bar
